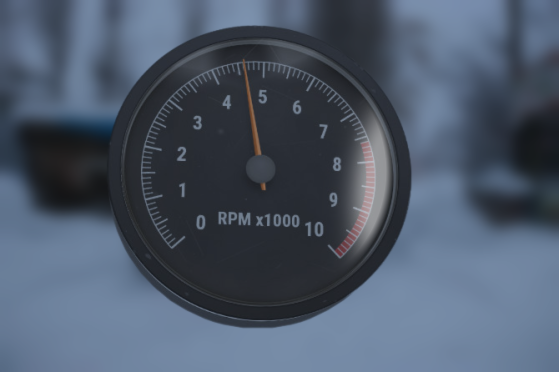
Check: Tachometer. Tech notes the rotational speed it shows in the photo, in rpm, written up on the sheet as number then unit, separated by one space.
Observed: 4600 rpm
